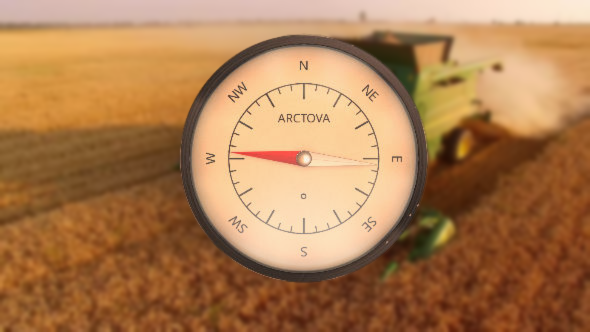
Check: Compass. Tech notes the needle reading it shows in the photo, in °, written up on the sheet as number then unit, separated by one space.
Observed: 275 °
